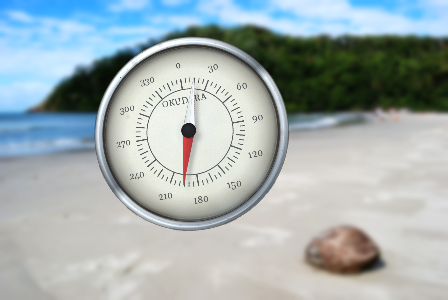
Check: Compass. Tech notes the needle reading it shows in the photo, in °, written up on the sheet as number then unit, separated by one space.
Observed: 195 °
